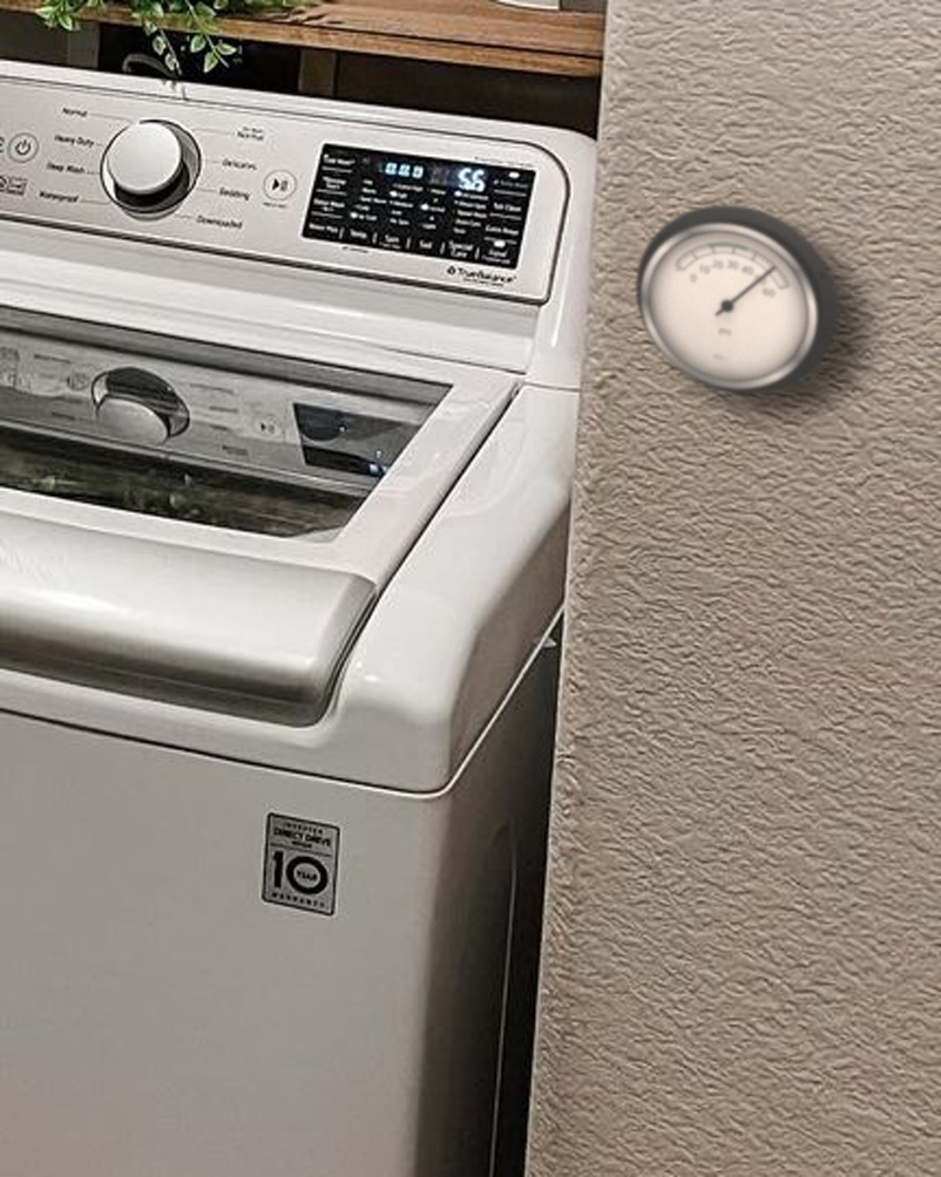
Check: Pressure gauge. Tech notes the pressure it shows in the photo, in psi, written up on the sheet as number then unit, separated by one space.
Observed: 50 psi
